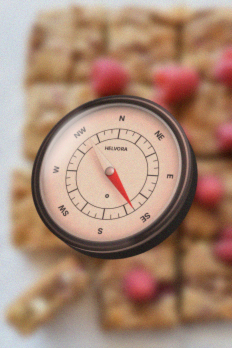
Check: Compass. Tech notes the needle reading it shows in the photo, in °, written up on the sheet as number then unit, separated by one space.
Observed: 140 °
